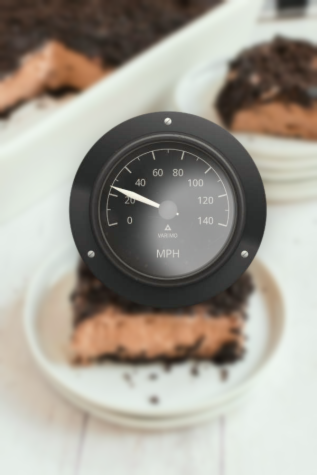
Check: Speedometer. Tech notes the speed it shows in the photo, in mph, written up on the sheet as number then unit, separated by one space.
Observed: 25 mph
